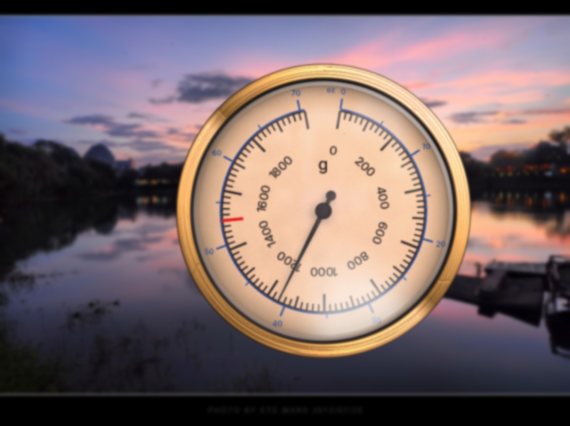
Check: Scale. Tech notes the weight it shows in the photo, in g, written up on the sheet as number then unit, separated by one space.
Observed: 1160 g
